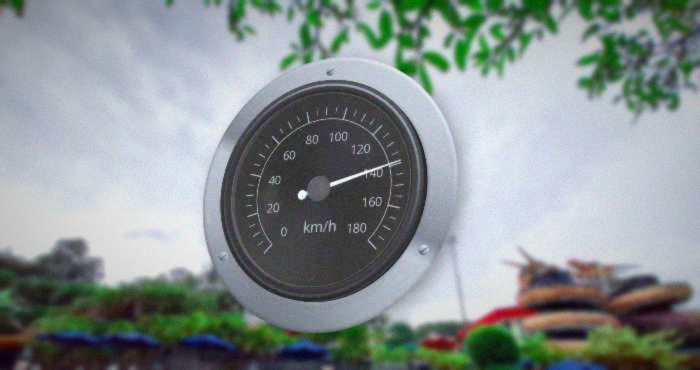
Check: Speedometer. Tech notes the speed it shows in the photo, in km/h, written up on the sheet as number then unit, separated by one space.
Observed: 140 km/h
